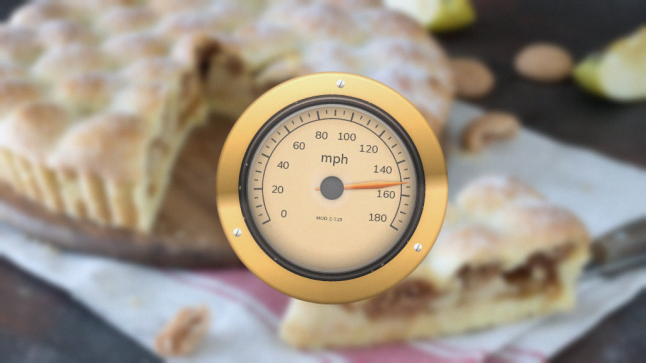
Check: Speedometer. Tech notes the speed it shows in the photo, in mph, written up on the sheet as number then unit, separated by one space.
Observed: 152.5 mph
